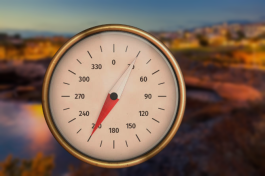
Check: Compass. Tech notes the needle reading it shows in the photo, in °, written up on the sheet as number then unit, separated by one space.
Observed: 210 °
